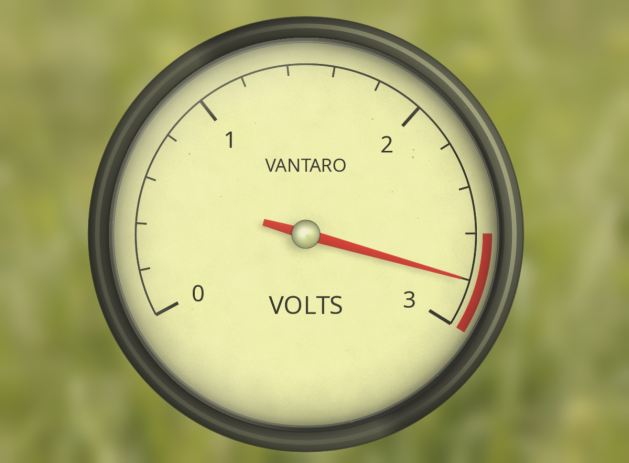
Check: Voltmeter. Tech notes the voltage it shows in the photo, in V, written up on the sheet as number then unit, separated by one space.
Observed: 2.8 V
